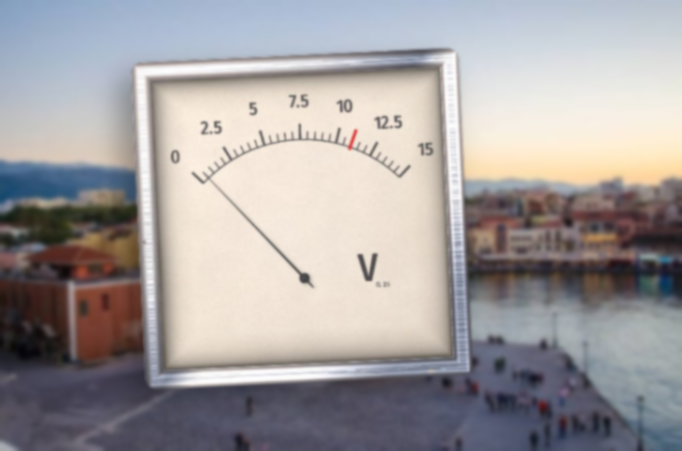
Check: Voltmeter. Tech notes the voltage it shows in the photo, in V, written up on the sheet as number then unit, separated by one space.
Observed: 0.5 V
